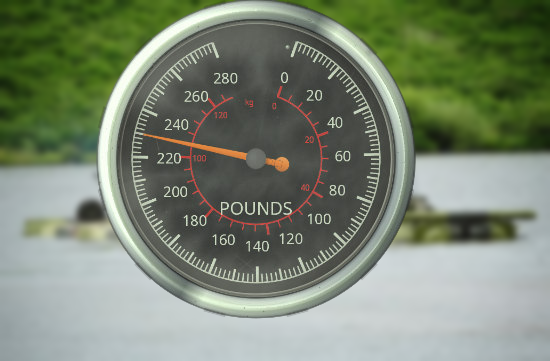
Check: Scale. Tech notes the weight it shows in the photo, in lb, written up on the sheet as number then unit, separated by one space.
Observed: 230 lb
